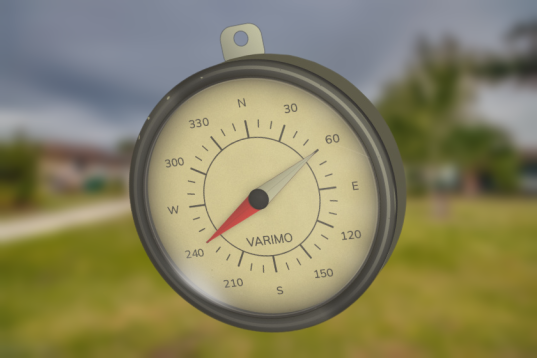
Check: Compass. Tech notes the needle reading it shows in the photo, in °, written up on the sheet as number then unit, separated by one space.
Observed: 240 °
